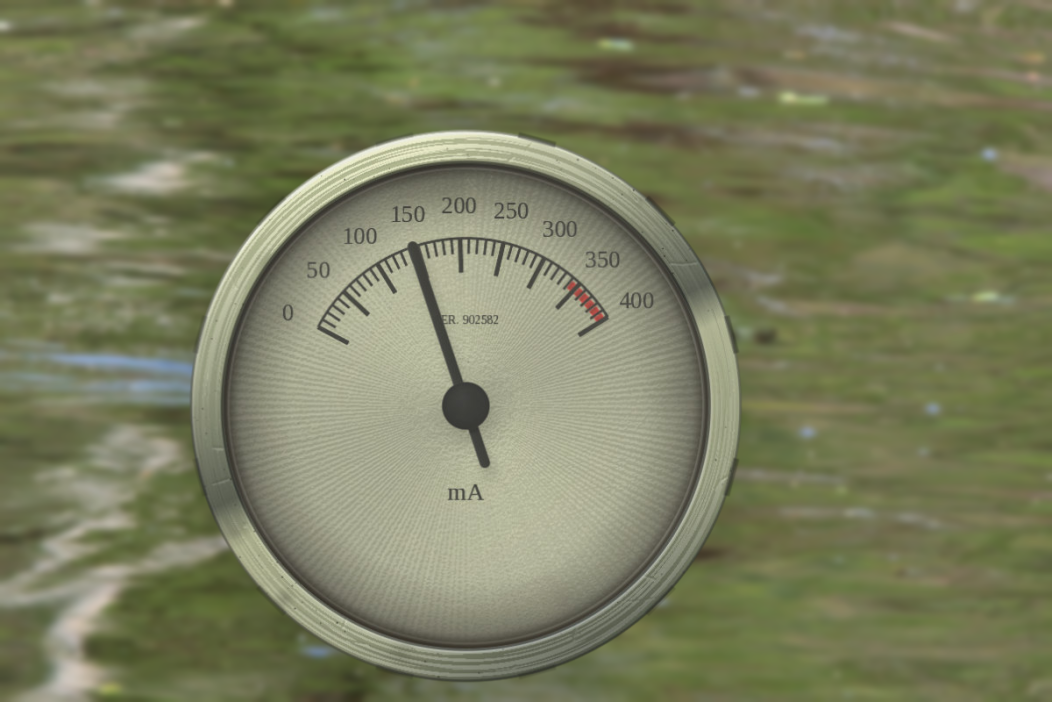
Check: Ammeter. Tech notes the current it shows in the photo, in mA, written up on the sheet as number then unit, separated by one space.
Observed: 145 mA
